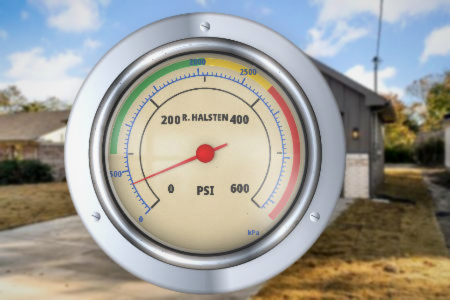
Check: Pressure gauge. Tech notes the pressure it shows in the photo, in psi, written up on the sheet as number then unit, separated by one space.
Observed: 50 psi
